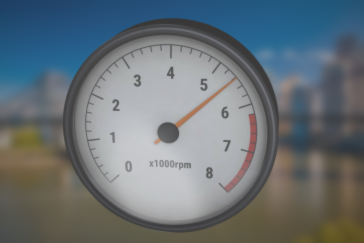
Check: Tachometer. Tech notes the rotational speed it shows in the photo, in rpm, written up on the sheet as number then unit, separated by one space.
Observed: 5400 rpm
